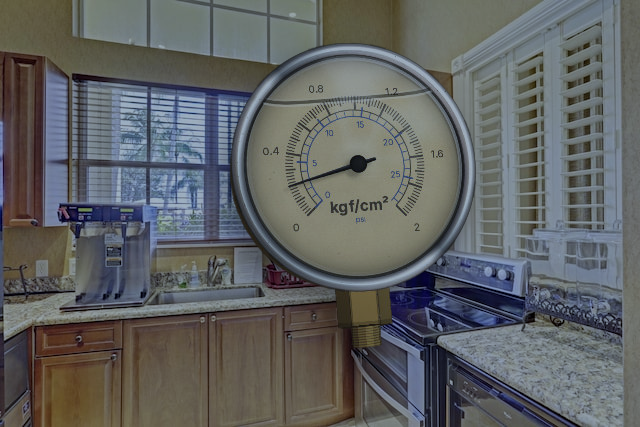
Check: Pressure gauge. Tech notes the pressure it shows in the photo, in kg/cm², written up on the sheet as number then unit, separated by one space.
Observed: 0.2 kg/cm²
